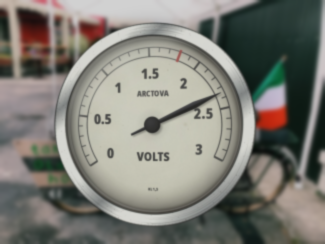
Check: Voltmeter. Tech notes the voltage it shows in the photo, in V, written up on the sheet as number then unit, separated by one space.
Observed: 2.35 V
